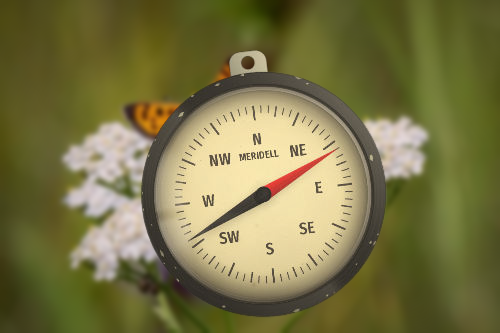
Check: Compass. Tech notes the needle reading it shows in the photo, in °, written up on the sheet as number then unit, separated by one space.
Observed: 65 °
